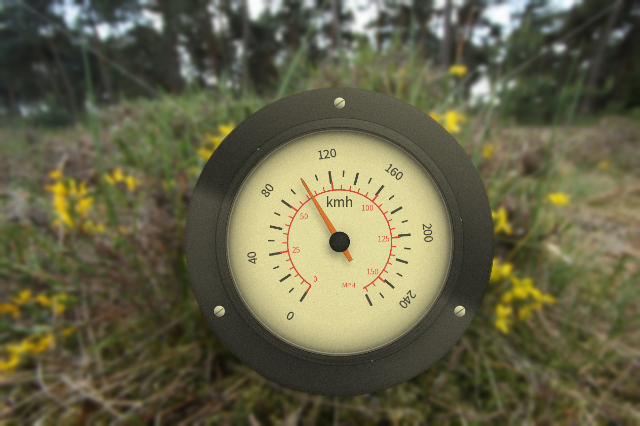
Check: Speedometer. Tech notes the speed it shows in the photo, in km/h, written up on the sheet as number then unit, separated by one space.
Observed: 100 km/h
